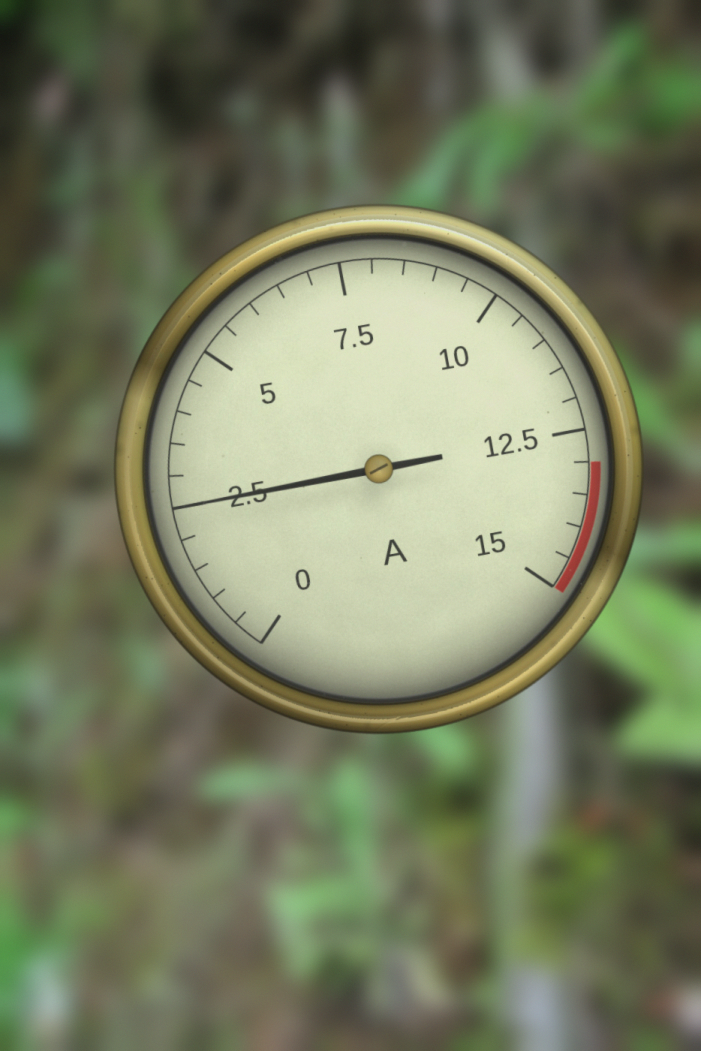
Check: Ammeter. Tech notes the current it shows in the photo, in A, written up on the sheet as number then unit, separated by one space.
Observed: 2.5 A
